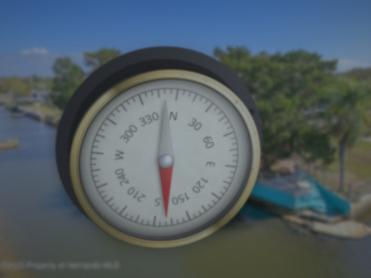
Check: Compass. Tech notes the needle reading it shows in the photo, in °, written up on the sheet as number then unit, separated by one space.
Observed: 170 °
